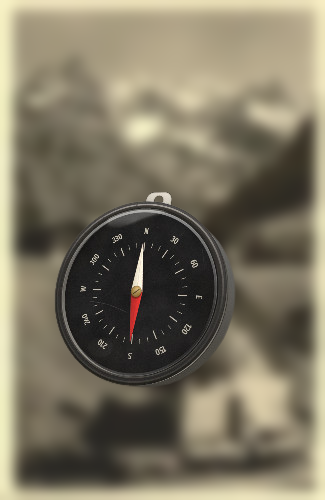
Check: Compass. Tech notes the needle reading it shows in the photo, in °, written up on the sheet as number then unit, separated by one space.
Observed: 180 °
